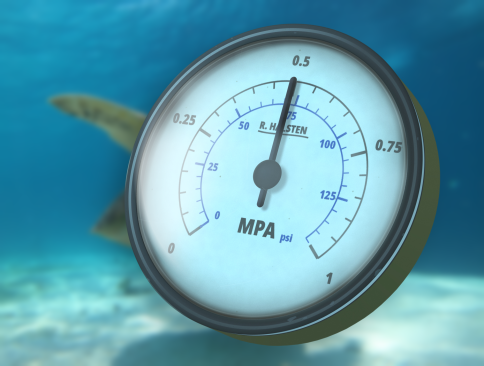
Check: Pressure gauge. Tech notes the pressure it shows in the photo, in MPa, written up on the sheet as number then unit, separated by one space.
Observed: 0.5 MPa
